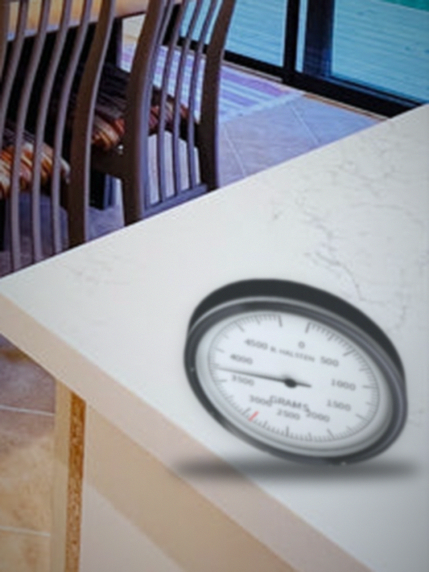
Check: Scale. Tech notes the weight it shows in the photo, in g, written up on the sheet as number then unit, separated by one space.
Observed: 3750 g
